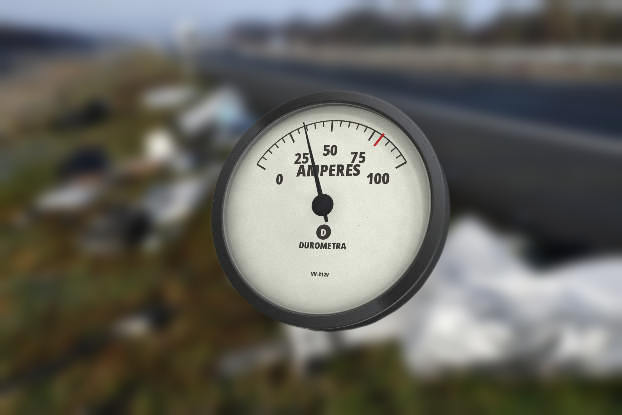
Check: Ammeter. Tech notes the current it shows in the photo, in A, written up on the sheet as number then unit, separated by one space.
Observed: 35 A
